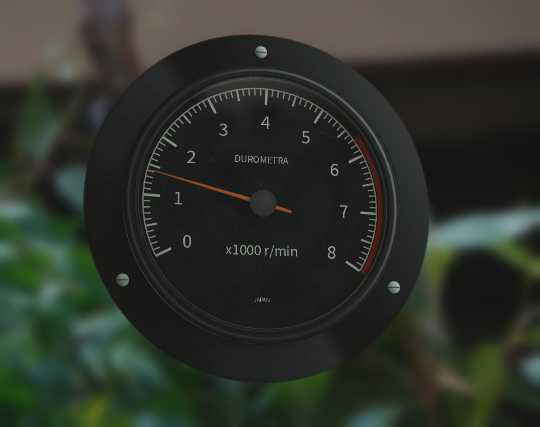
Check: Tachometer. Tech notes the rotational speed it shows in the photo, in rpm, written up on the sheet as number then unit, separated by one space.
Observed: 1400 rpm
